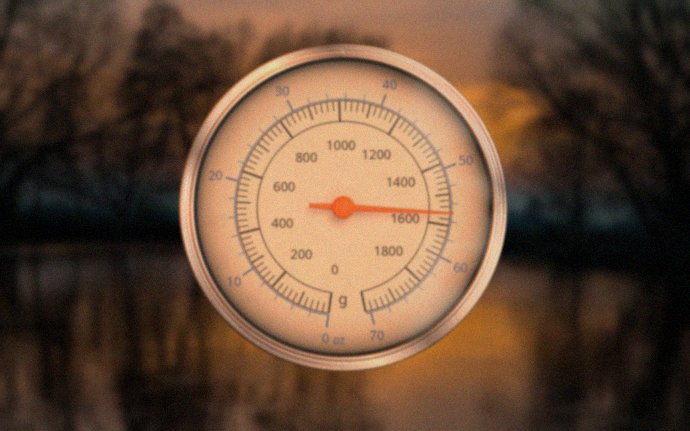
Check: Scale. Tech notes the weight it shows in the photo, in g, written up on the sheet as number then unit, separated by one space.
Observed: 1560 g
